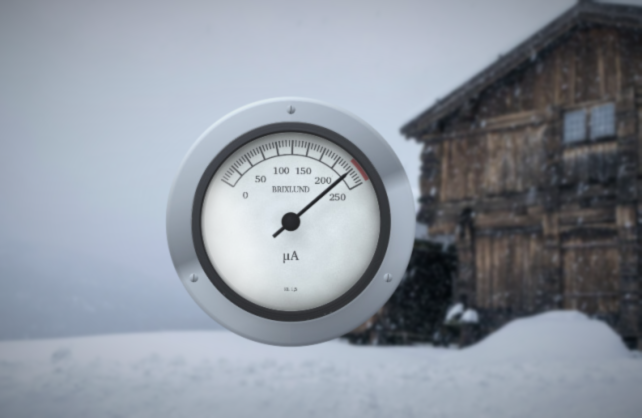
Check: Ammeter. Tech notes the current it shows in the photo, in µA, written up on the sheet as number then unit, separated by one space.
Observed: 225 µA
